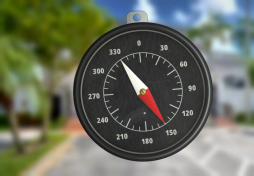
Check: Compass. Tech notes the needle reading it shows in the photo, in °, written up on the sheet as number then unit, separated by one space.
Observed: 150 °
